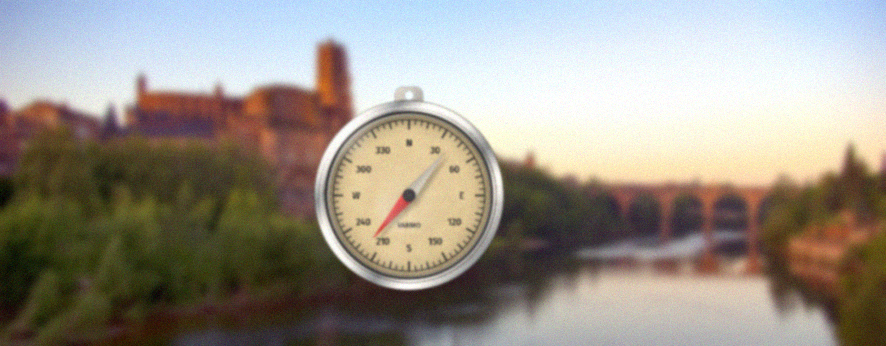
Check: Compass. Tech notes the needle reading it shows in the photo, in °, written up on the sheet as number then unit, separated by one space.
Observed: 220 °
